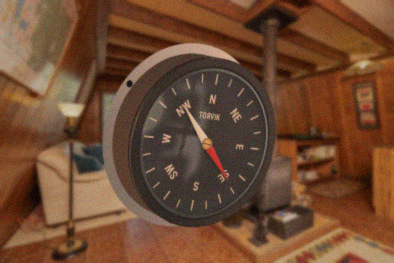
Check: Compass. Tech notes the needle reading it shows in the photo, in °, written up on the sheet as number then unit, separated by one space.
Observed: 135 °
